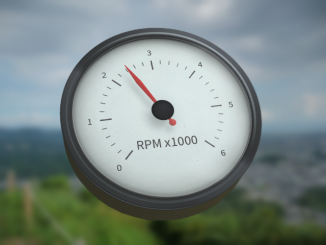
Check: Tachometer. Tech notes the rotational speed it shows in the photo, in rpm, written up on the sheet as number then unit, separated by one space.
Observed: 2400 rpm
